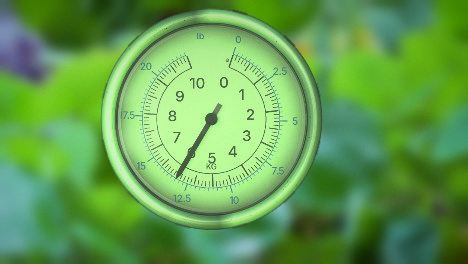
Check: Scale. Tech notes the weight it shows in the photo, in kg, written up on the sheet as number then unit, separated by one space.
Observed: 6 kg
